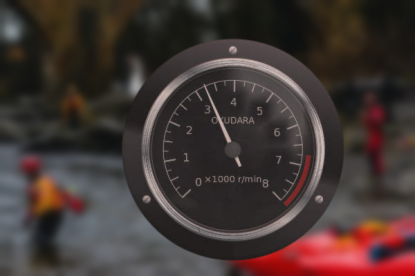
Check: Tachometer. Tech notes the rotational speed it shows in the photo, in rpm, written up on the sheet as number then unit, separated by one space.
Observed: 3250 rpm
